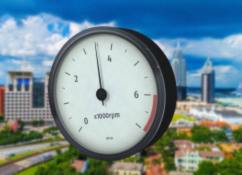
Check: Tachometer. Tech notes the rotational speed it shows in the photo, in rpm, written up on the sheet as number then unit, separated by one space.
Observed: 3500 rpm
